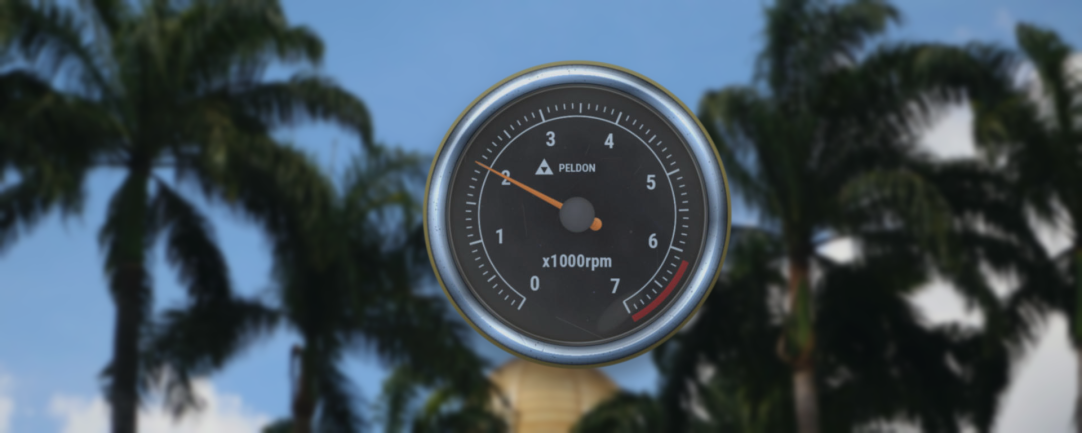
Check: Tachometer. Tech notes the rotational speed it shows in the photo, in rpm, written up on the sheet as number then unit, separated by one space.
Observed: 2000 rpm
